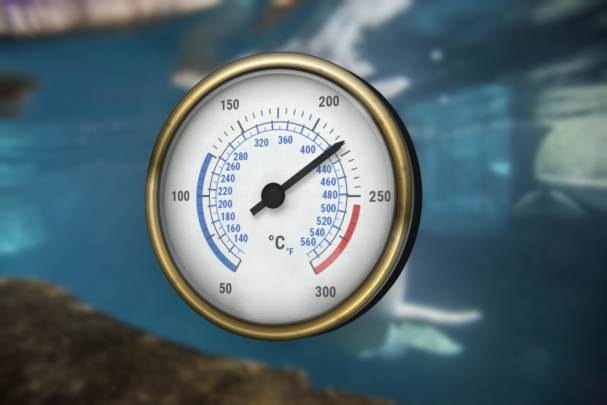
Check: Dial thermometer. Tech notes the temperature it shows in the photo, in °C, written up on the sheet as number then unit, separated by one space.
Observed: 220 °C
